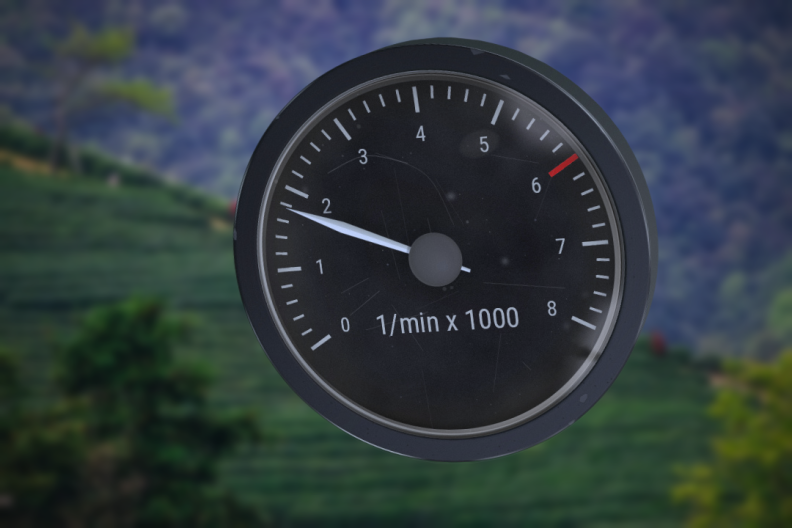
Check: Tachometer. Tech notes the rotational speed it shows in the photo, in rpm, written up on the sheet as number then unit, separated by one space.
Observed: 1800 rpm
